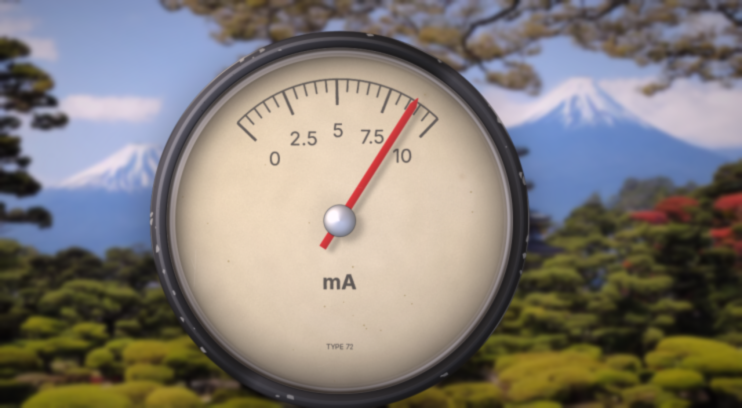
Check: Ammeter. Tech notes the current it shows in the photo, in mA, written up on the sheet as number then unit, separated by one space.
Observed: 8.75 mA
